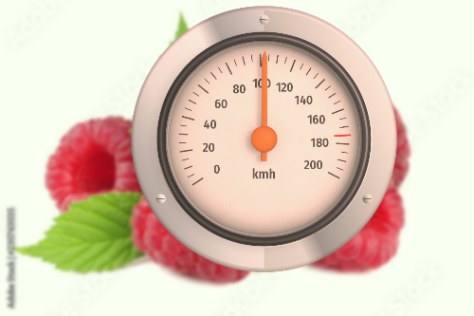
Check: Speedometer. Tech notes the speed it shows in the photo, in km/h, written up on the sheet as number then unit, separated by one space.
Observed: 102.5 km/h
